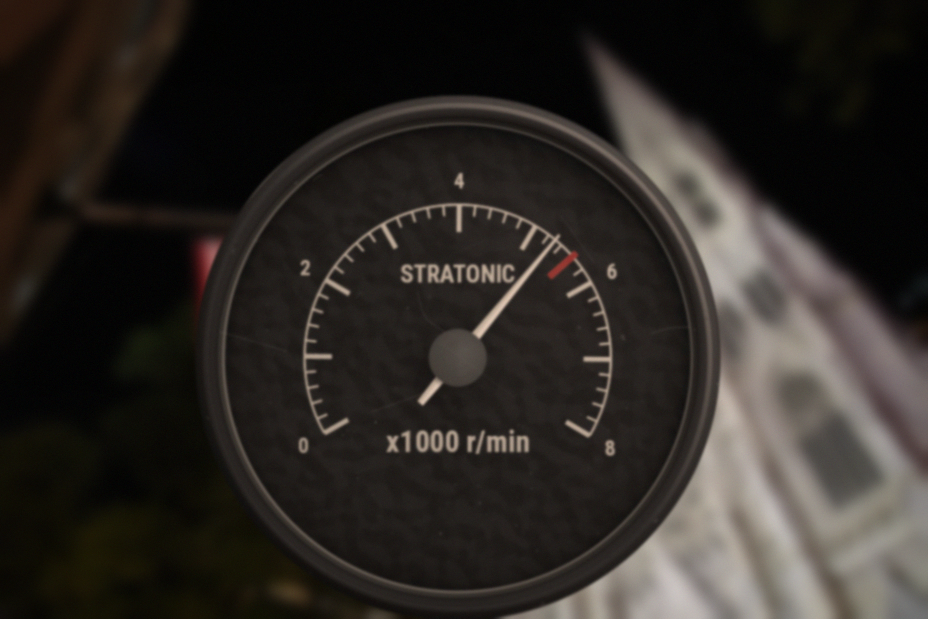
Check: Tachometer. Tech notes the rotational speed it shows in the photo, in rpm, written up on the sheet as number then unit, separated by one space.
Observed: 5300 rpm
